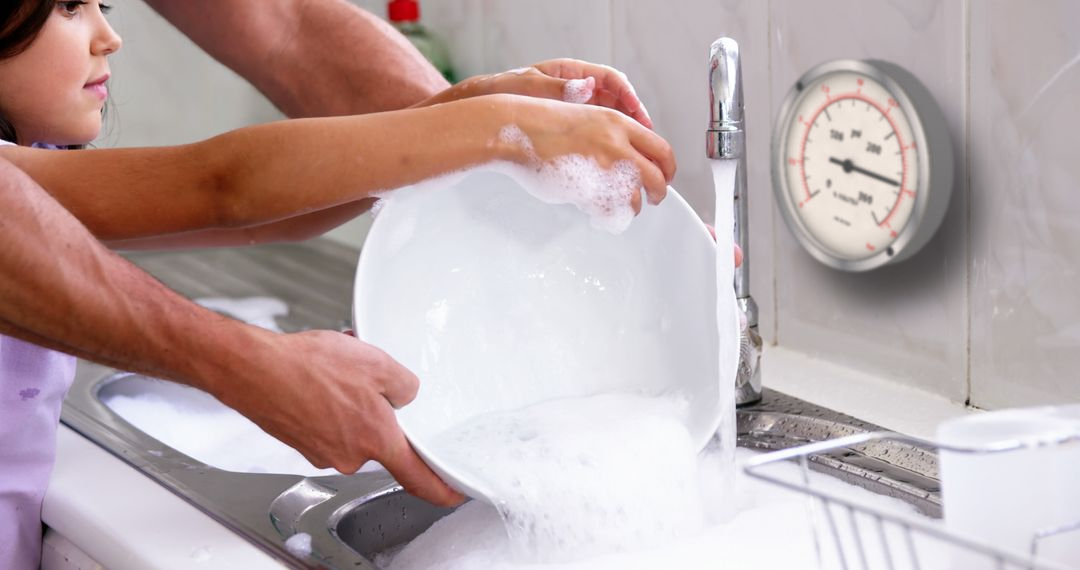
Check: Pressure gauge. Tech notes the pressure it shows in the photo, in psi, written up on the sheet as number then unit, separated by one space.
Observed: 250 psi
